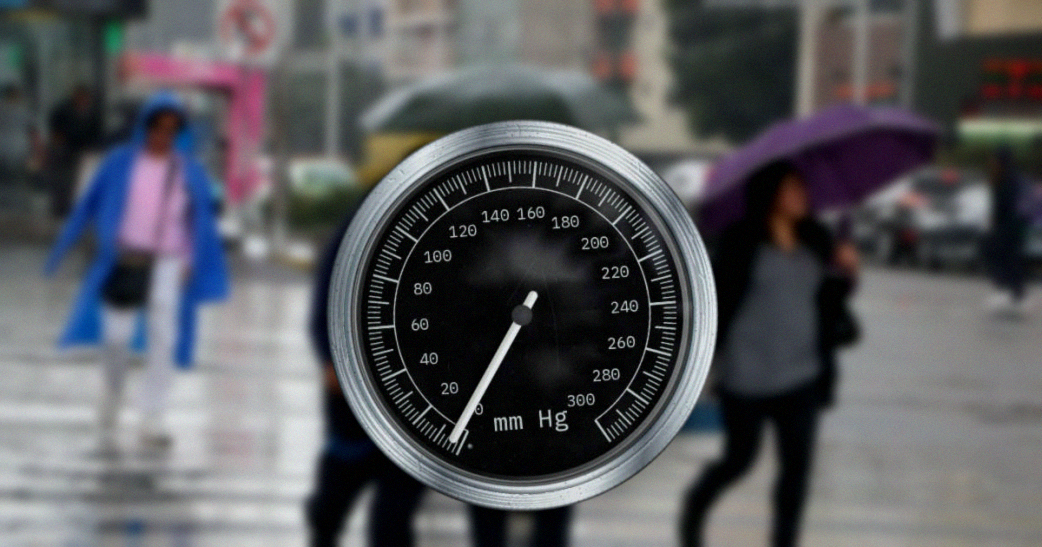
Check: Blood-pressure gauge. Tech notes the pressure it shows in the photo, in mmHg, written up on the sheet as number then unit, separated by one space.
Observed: 4 mmHg
